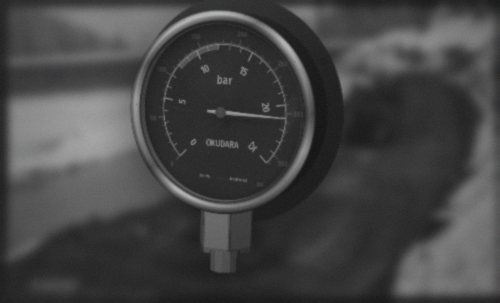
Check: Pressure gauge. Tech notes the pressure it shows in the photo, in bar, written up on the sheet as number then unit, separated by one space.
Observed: 21 bar
